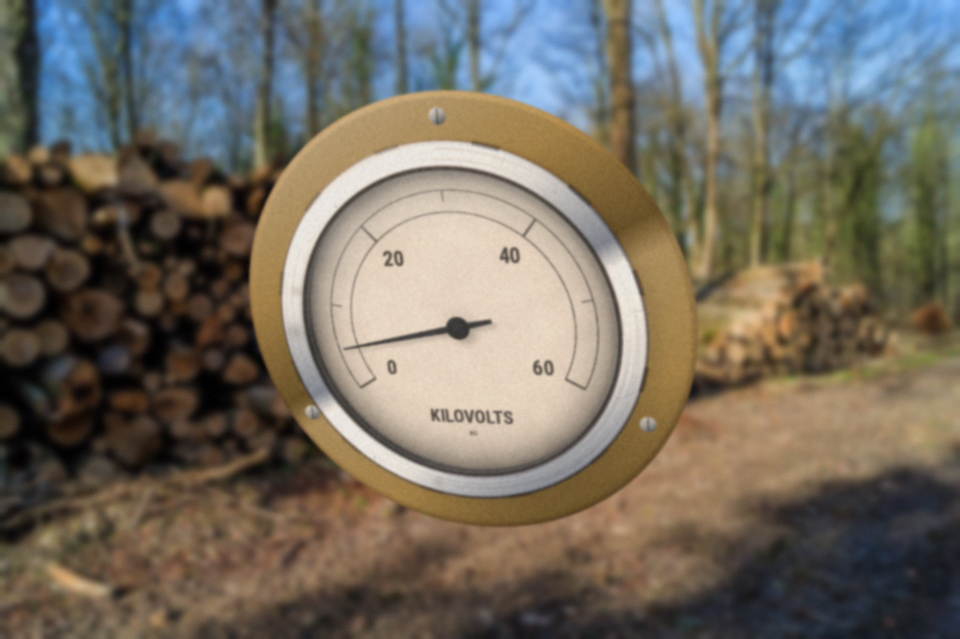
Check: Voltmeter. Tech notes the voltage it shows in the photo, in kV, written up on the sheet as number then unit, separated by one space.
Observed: 5 kV
